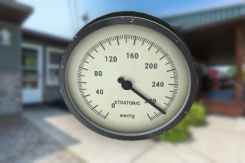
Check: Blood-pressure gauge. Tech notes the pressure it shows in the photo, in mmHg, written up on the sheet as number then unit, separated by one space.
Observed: 280 mmHg
